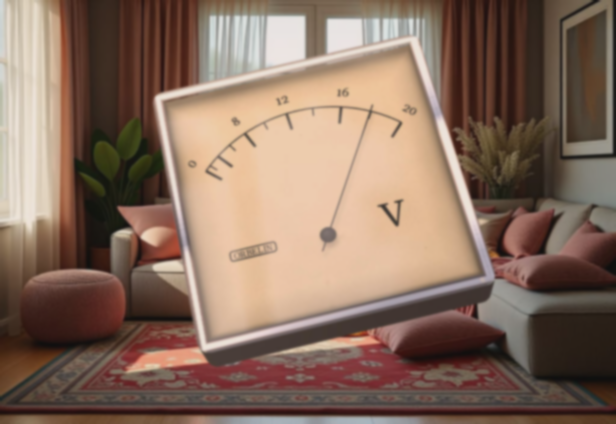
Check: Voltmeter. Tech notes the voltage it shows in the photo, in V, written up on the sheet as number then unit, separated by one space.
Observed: 18 V
